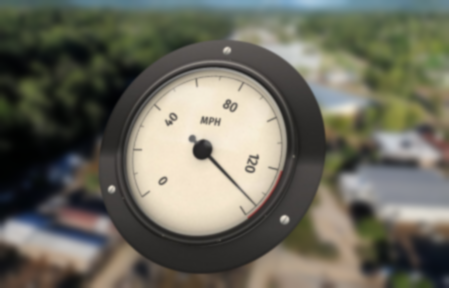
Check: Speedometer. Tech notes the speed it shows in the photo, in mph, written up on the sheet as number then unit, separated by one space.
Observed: 135 mph
